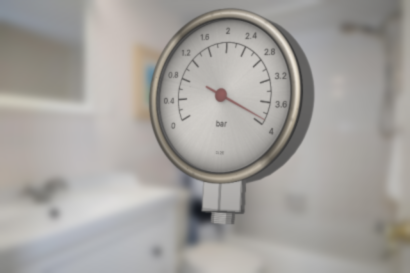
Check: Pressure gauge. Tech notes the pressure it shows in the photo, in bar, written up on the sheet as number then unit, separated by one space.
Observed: 3.9 bar
